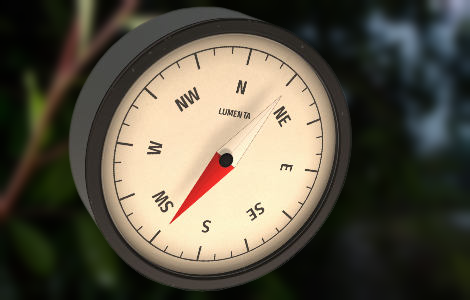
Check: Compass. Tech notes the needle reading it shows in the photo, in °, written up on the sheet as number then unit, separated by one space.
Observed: 210 °
